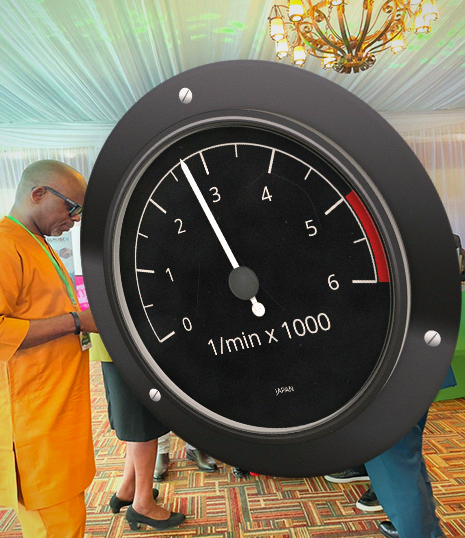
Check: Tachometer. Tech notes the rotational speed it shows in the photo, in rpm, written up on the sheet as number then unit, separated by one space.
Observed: 2750 rpm
